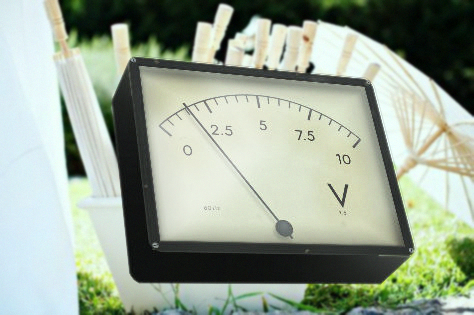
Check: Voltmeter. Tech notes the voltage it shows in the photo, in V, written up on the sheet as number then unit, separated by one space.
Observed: 1.5 V
